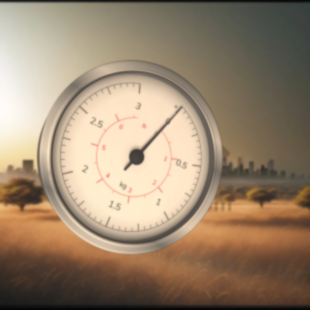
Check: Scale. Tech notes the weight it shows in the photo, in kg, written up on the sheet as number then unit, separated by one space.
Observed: 0 kg
